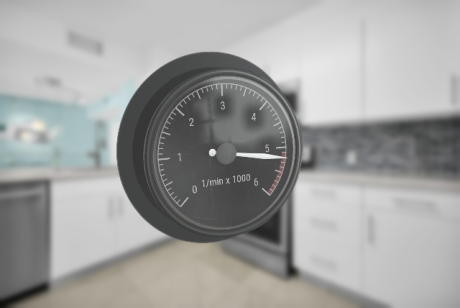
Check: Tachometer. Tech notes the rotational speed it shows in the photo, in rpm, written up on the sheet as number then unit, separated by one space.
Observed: 5200 rpm
